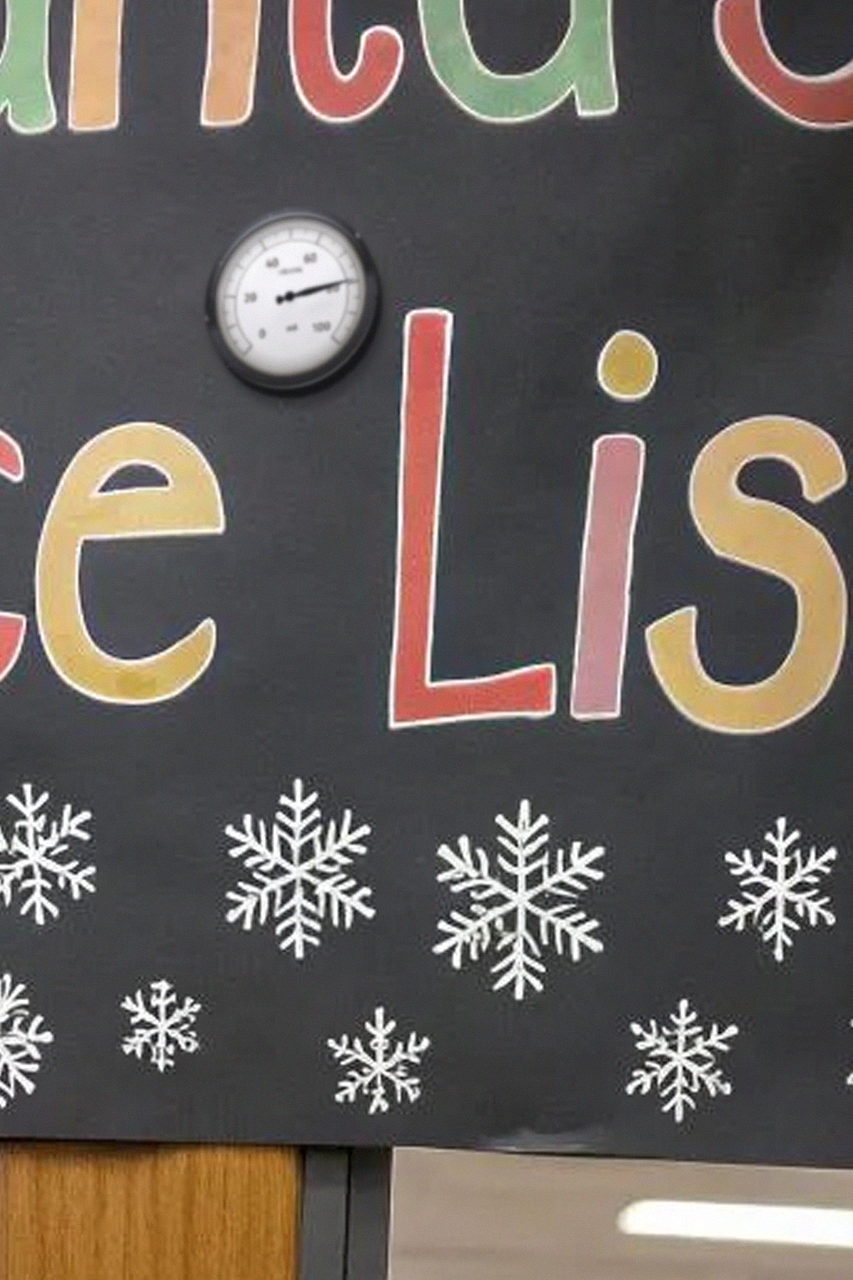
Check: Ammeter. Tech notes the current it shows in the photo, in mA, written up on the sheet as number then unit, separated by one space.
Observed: 80 mA
